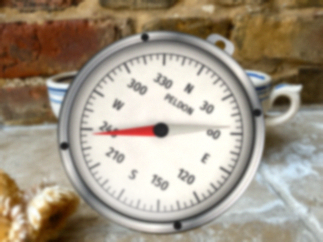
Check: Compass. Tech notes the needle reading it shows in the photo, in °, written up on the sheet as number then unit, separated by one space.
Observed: 235 °
